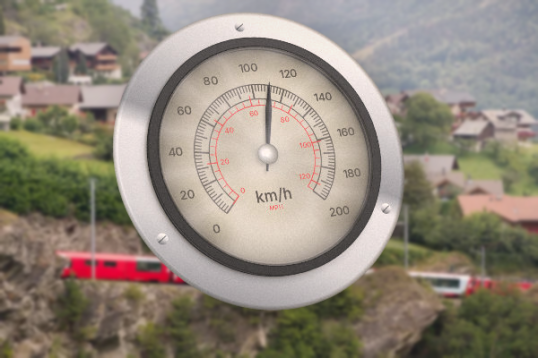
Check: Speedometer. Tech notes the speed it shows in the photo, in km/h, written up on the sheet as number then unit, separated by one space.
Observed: 110 km/h
